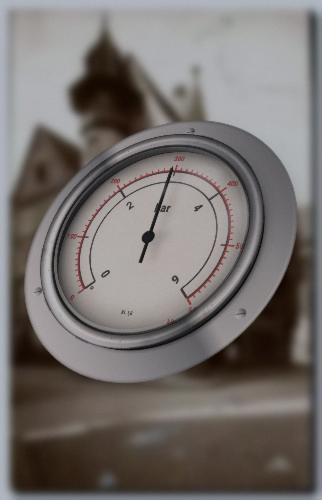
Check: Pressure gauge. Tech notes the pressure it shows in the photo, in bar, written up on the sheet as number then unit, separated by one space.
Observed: 3 bar
